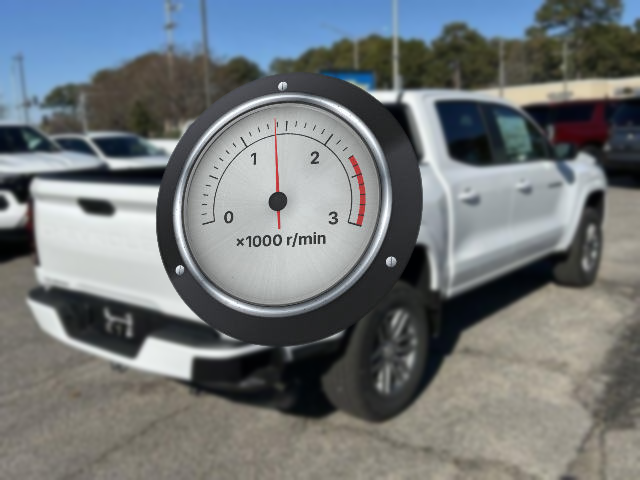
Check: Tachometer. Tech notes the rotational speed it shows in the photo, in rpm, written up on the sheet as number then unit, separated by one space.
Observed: 1400 rpm
